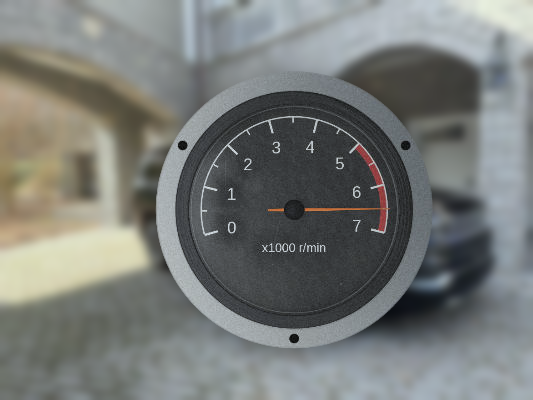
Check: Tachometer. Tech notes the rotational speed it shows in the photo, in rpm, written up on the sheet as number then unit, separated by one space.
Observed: 6500 rpm
